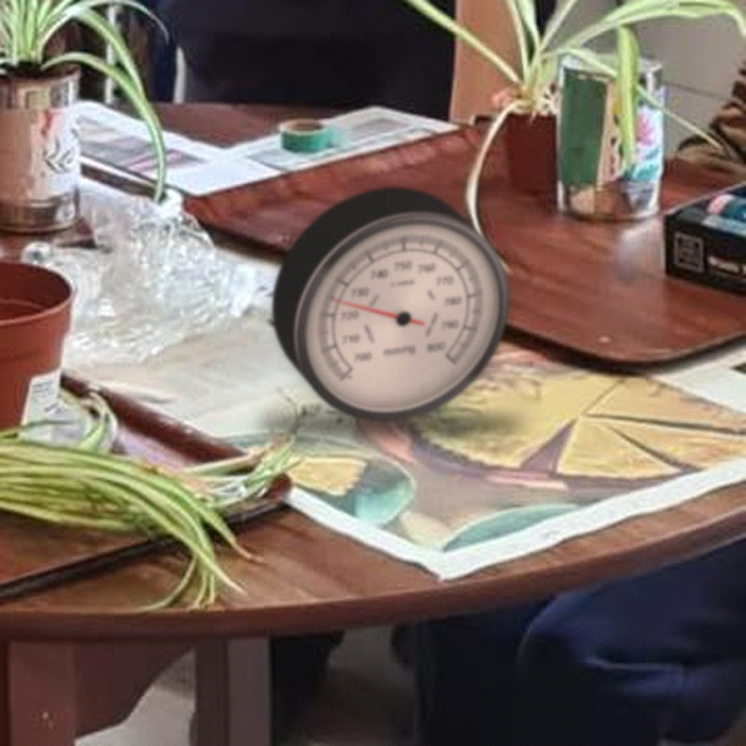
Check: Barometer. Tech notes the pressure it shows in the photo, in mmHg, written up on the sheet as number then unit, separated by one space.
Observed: 725 mmHg
